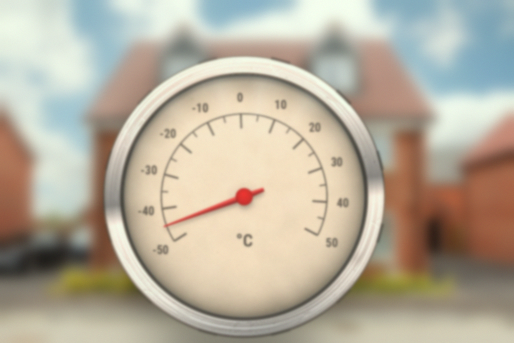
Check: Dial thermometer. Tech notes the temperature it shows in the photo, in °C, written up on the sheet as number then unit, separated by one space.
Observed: -45 °C
